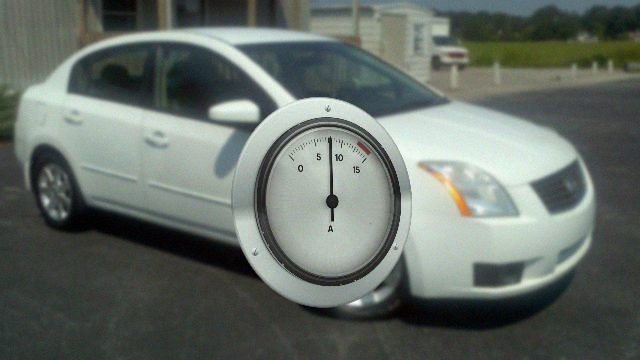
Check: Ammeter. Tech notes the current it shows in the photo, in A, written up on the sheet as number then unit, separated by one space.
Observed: 7.5 A
